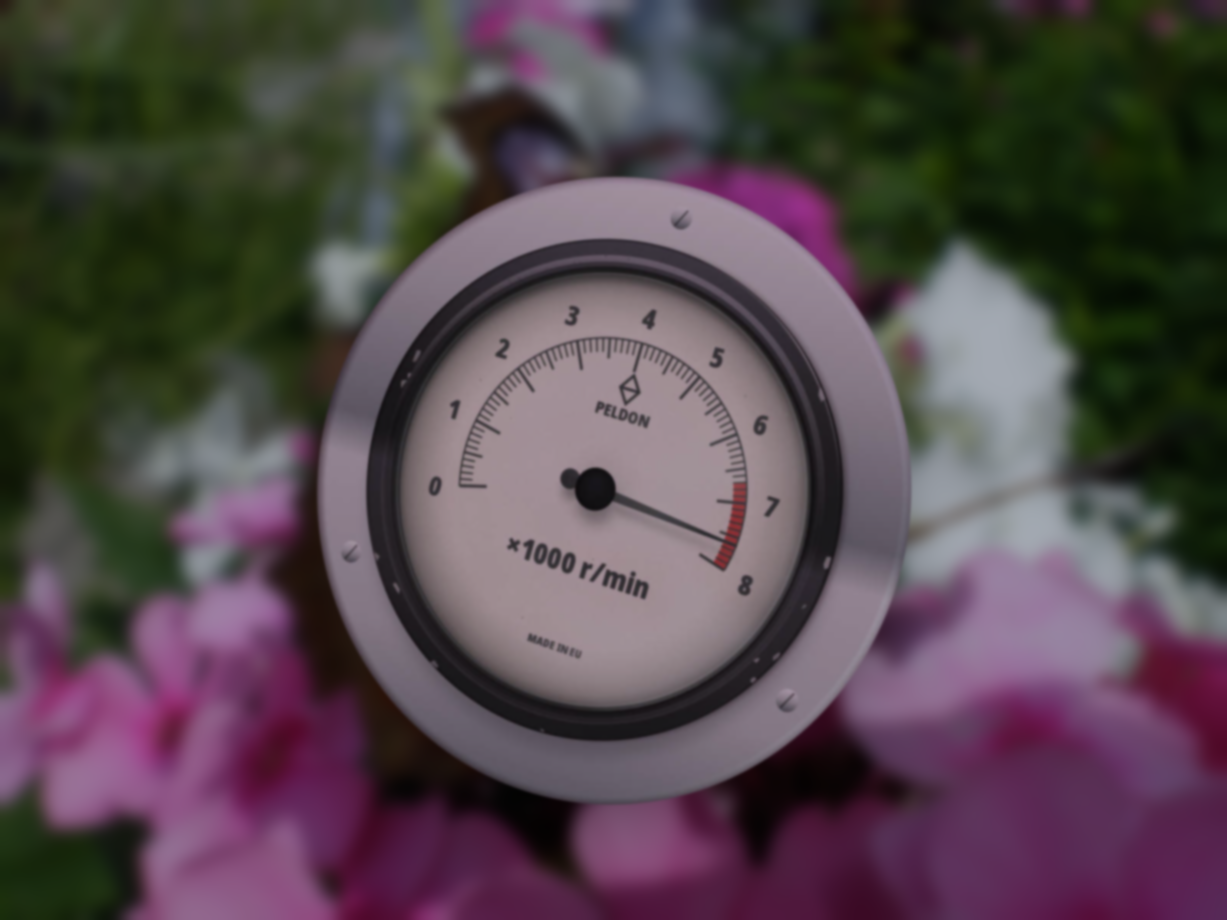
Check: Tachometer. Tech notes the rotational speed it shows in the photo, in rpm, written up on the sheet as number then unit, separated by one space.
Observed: 7600 rpm
